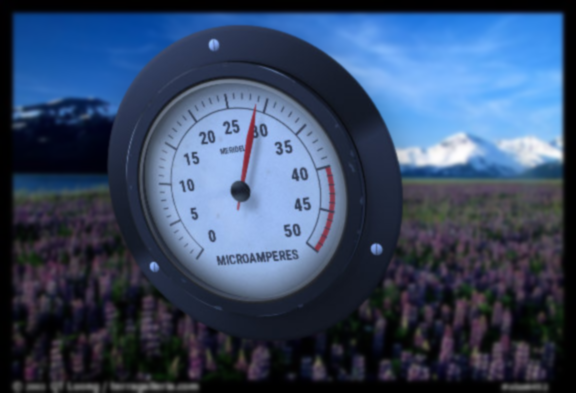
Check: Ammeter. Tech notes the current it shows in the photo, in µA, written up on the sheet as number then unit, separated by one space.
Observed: 29 µA
